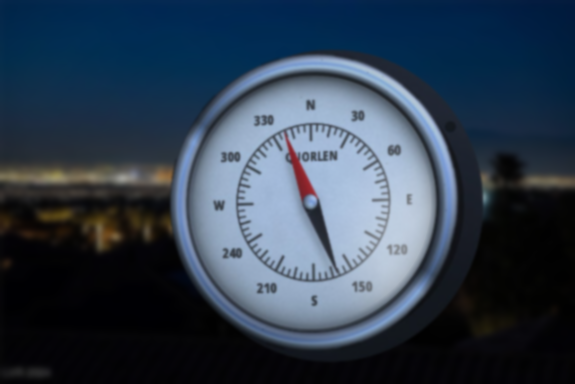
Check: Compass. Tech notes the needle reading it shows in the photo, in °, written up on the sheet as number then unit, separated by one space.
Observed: 340 °
